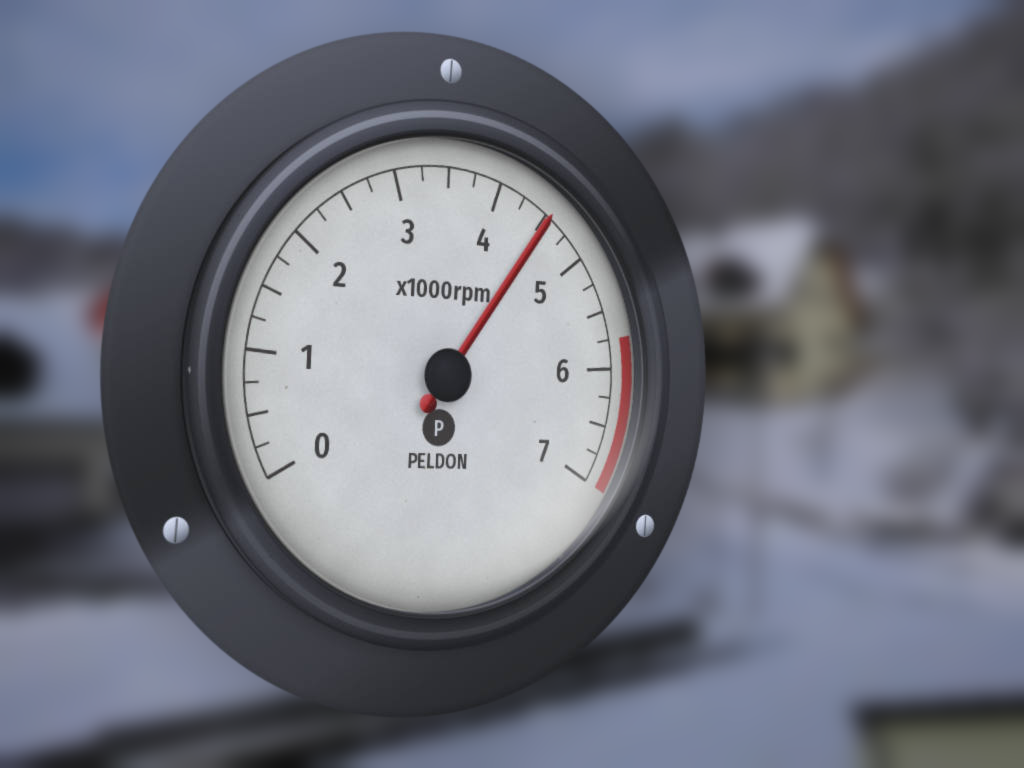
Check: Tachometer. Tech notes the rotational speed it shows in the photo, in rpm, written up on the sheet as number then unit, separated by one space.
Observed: 4500 rpm
